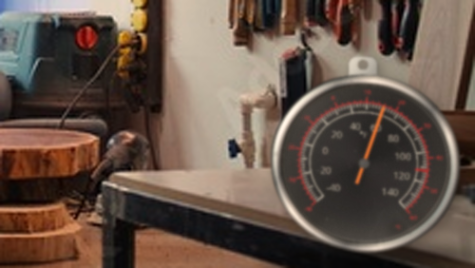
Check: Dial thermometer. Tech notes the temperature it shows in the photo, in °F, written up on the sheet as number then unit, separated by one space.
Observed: 60 °F
